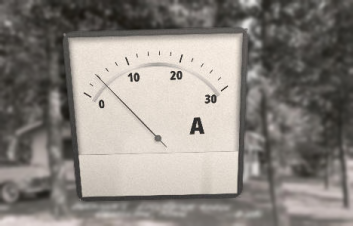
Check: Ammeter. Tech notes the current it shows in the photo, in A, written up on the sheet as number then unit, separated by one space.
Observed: 4 A
